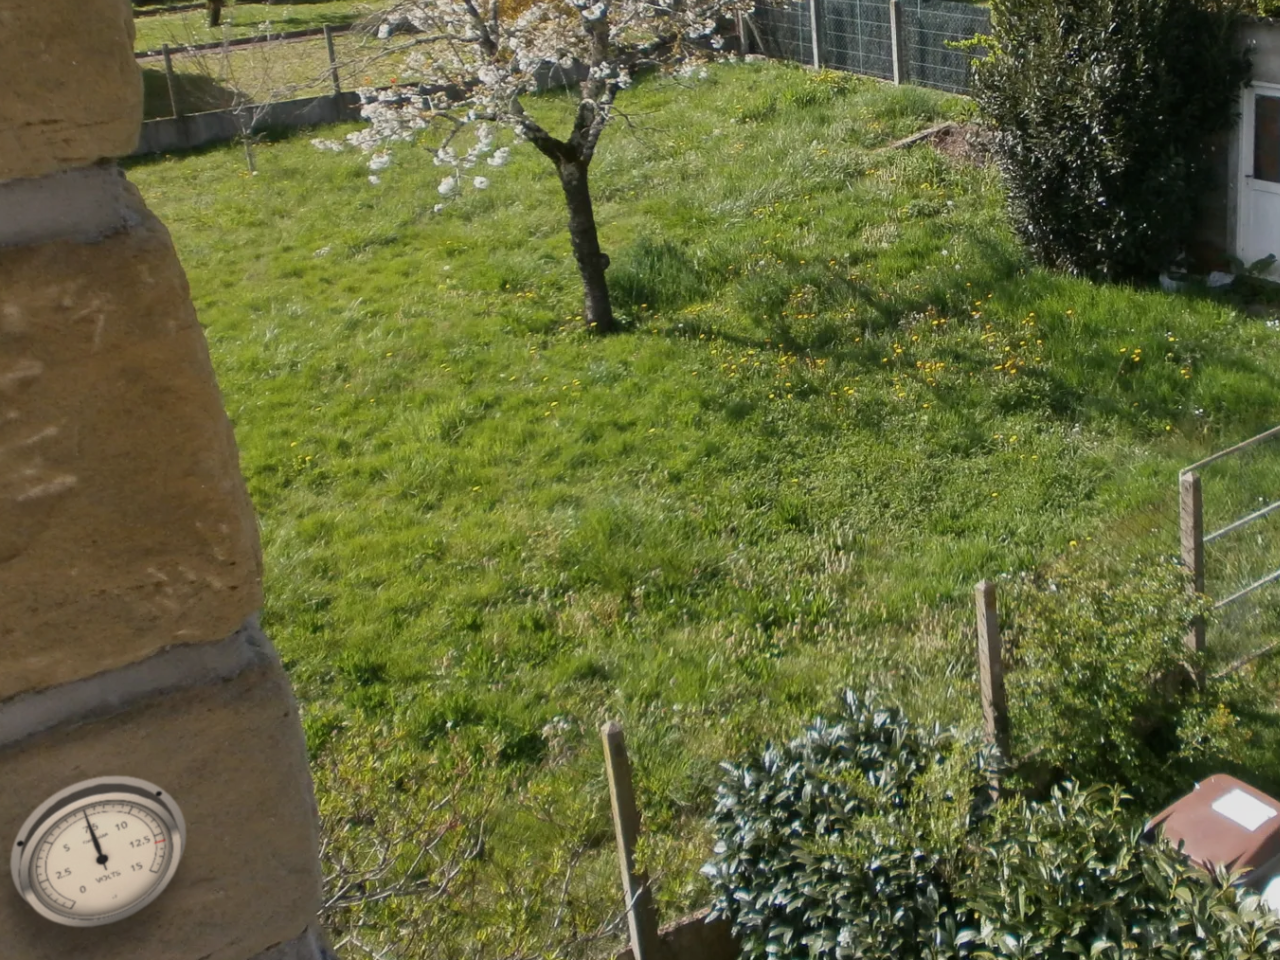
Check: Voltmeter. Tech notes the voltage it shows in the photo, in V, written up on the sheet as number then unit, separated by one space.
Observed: 7.5 V
